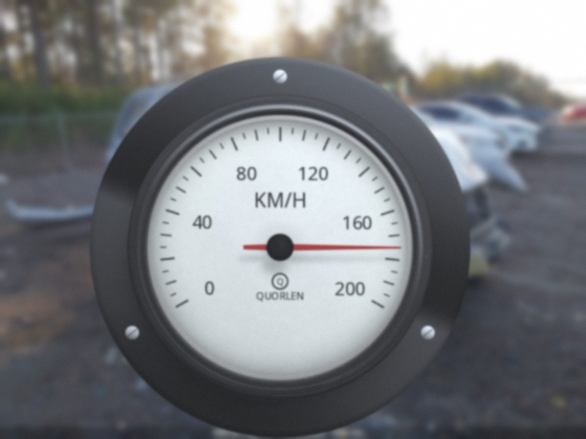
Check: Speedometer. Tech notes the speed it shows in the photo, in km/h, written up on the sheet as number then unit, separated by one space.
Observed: 175 km/h
